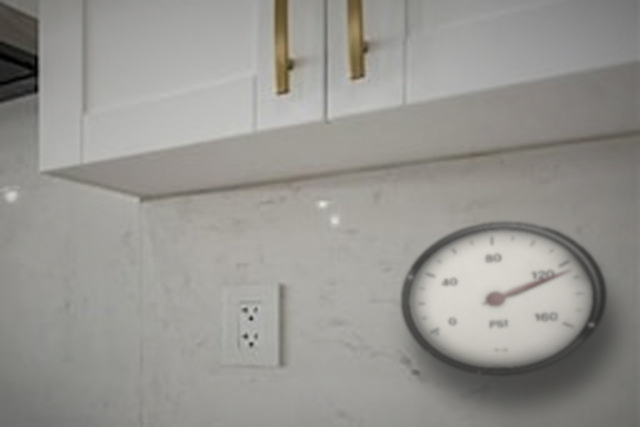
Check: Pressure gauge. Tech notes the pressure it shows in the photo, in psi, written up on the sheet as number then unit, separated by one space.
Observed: 125 psi
